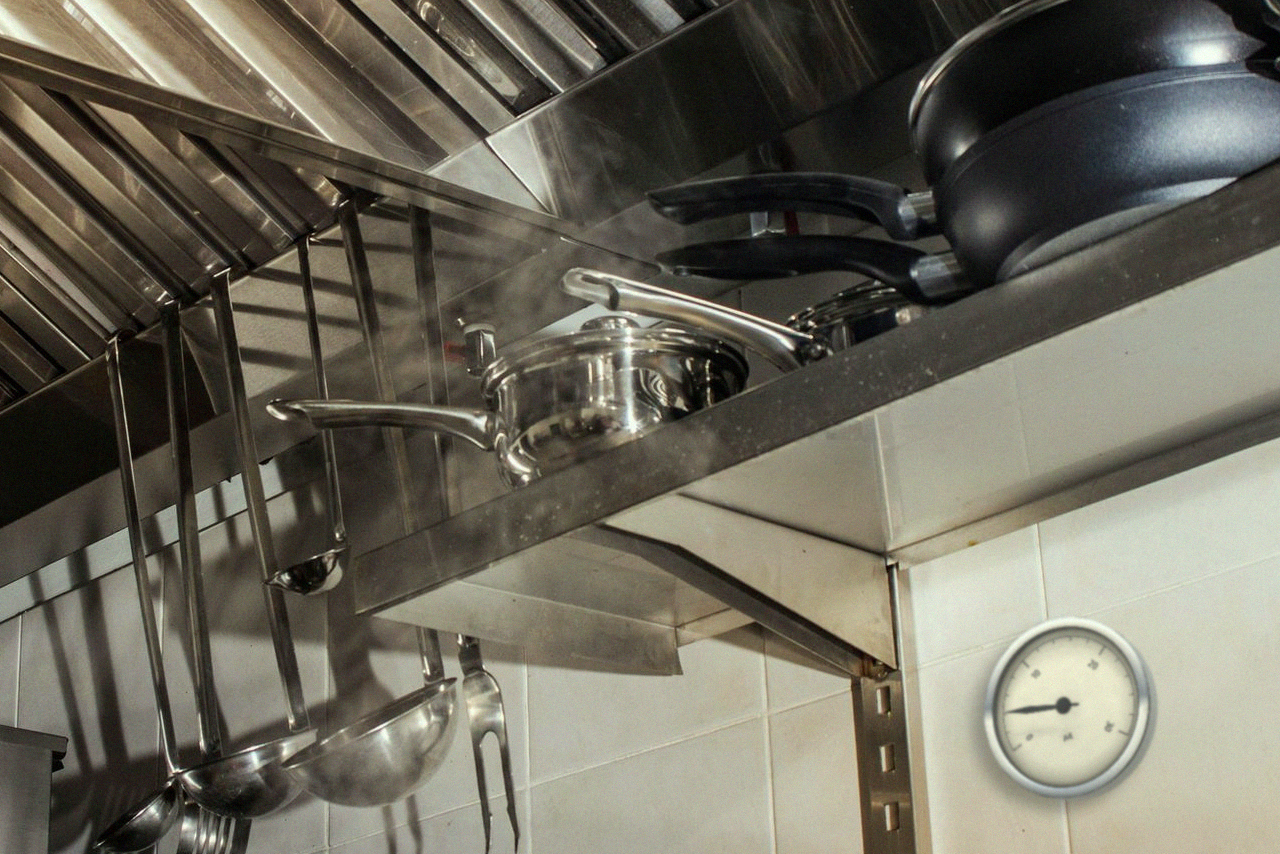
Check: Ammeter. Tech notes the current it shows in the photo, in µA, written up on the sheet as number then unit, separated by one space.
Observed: 4 µA
